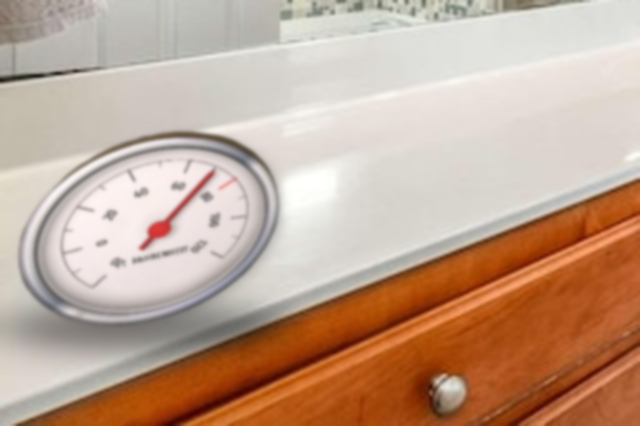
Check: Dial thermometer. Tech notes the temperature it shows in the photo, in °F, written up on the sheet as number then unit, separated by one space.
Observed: 70 °F
